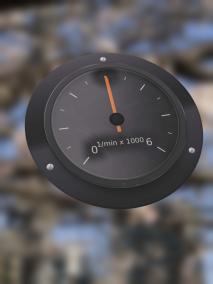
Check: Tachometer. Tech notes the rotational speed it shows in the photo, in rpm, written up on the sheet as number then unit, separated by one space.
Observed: 3000 rpm
